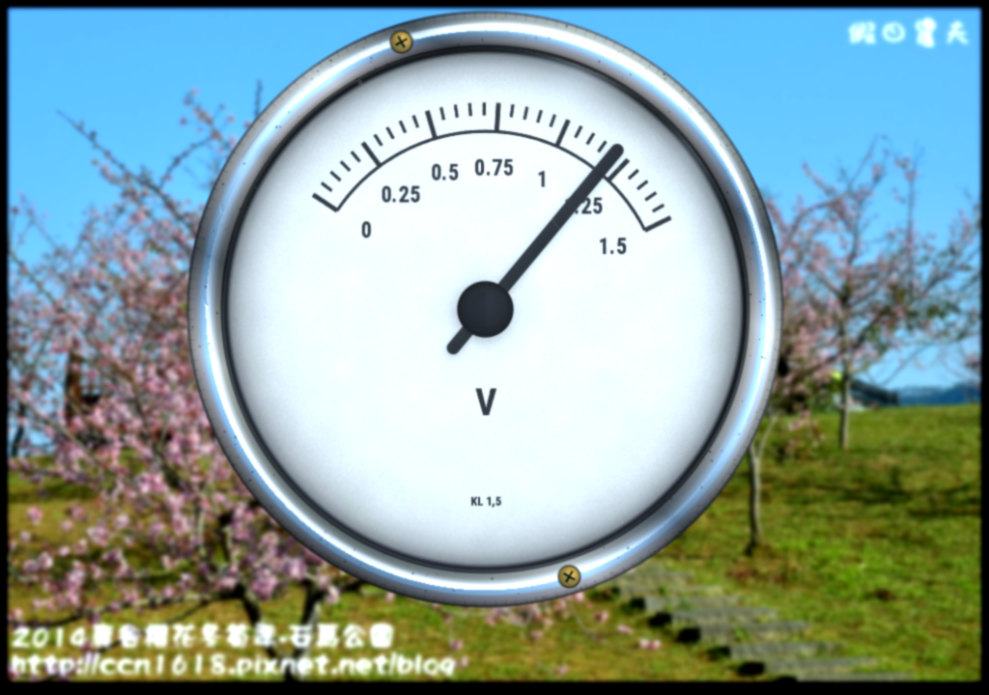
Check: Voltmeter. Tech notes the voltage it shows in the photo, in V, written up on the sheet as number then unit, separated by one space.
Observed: 1.2 V
